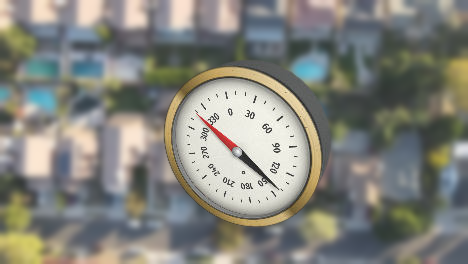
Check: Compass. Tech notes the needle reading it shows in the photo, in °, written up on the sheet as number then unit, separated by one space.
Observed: 320 °
